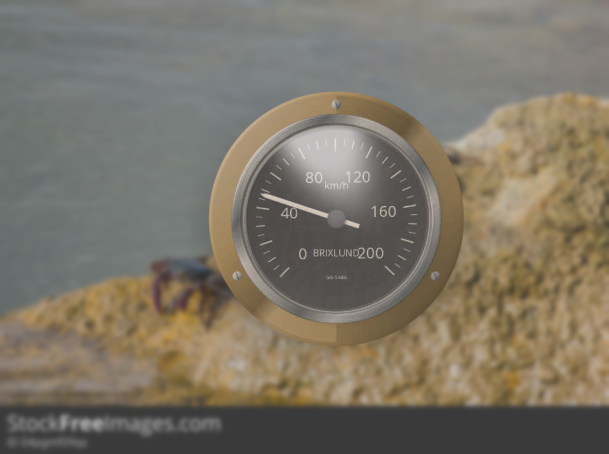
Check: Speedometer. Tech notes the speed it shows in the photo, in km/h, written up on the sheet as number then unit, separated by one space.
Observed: 47.5 km/h
